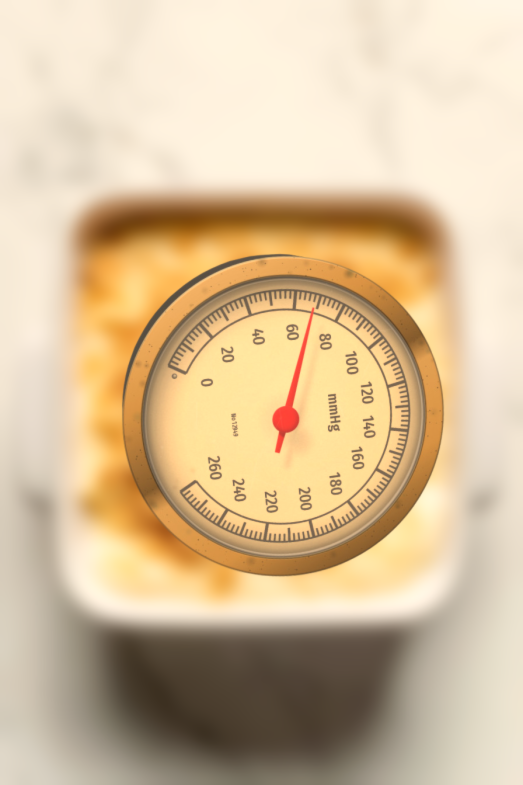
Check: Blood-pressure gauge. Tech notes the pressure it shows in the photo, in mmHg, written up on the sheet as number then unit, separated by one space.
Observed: 68 mmHg
